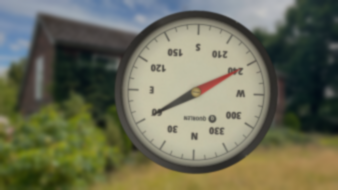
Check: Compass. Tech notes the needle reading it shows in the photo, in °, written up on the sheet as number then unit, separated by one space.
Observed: 240 °
